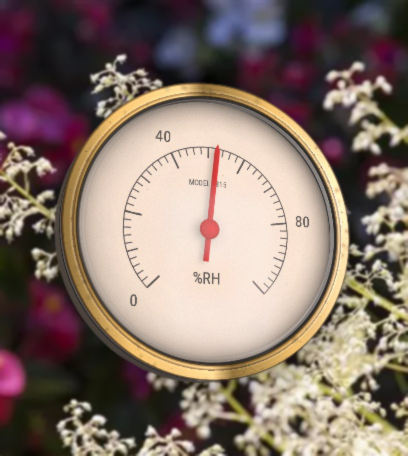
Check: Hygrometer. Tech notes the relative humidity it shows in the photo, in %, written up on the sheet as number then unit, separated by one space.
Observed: 52 %
